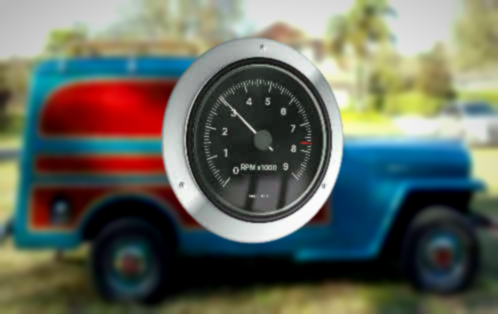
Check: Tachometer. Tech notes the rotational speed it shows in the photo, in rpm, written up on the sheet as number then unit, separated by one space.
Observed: 3000 rpm
